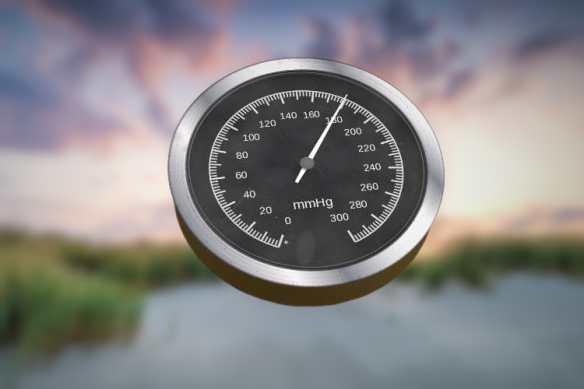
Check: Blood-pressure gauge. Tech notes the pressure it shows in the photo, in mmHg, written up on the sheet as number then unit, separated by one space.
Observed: 180 mmHg
